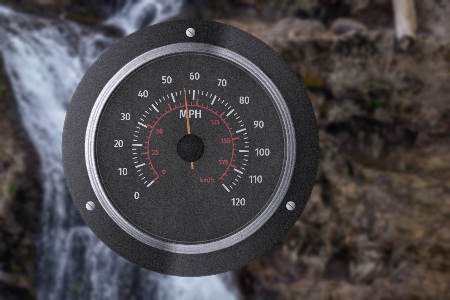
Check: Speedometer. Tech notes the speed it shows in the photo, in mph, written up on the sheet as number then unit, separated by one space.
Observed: 56 mph
